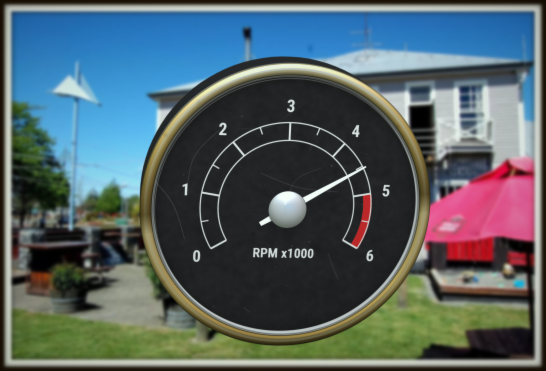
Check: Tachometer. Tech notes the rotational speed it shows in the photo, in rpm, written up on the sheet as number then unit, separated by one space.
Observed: 4500 rpm
